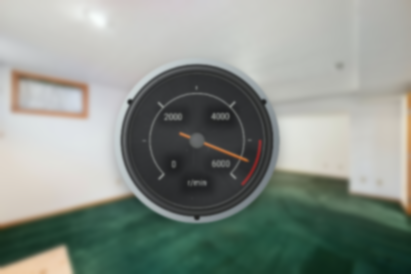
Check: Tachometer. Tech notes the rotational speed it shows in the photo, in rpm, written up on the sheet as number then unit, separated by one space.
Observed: 5500 rpm
